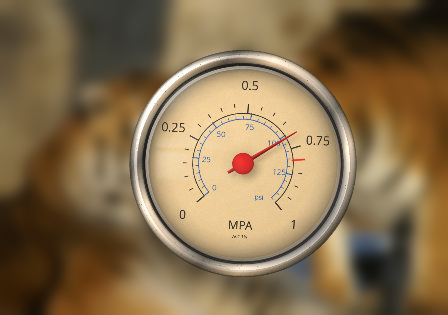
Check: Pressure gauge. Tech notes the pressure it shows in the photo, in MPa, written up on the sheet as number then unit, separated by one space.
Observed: 0.7 MPa
